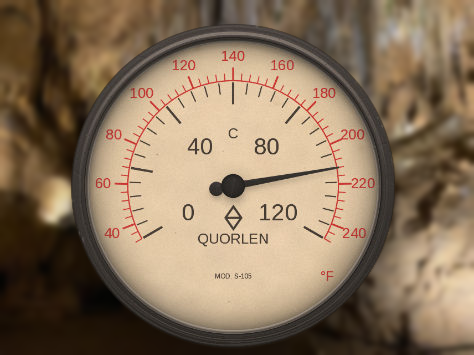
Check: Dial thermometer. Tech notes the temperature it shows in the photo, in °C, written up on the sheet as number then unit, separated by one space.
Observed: 100 °C
